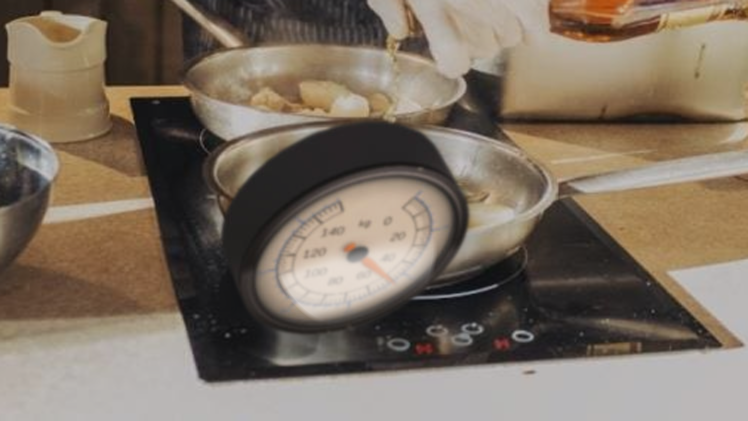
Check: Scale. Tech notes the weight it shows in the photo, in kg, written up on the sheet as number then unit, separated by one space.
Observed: 50 kg
